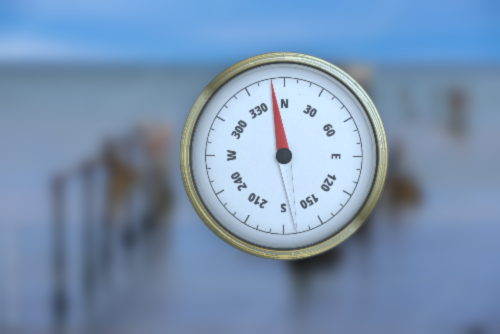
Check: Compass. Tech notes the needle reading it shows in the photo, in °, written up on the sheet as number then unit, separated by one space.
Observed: 350 °
